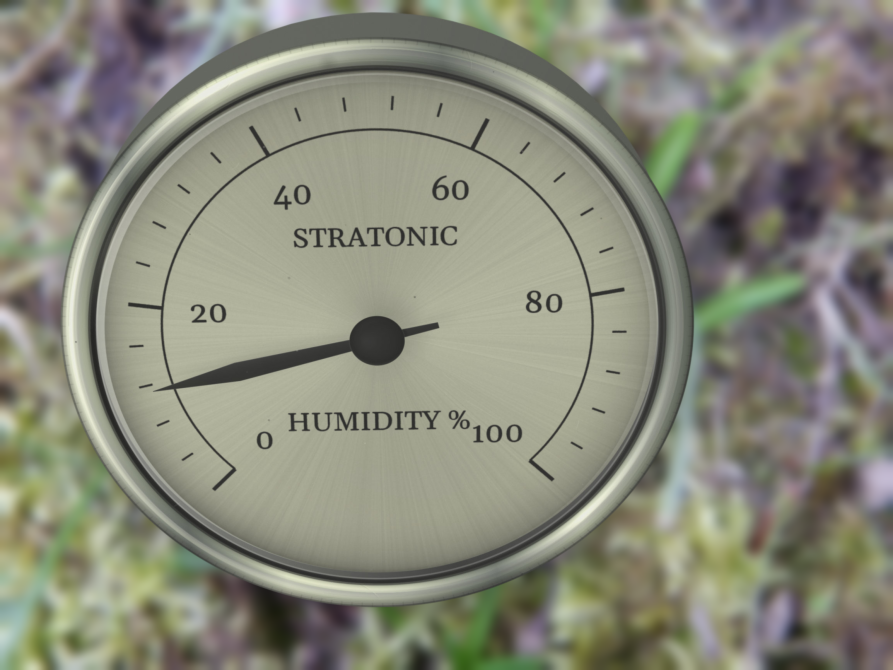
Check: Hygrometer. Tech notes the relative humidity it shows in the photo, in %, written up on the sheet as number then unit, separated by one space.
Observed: 12 %
